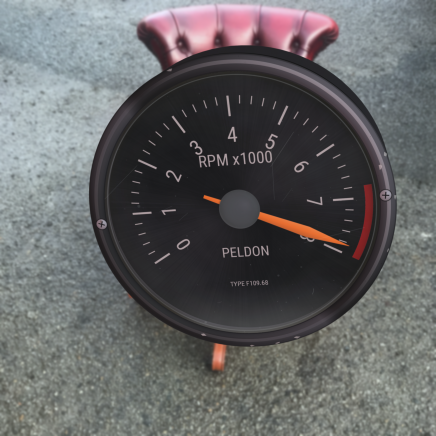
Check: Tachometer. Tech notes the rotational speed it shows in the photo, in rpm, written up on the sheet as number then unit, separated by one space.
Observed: 7800 rpm
